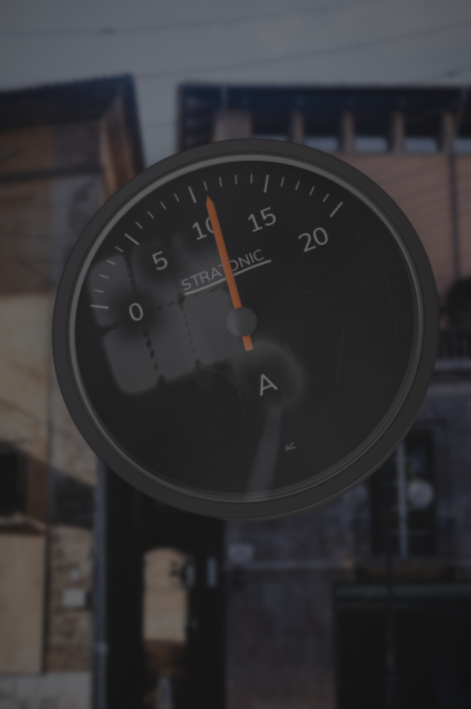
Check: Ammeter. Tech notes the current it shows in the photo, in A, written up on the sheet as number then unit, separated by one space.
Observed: 11 A
